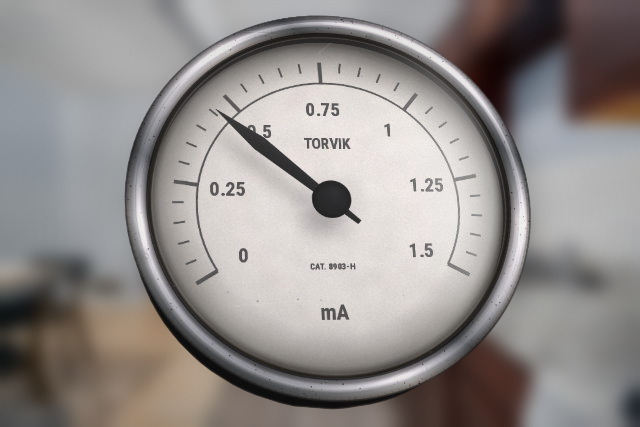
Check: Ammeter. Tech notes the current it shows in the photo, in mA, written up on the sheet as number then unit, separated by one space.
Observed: 0.45 mA
